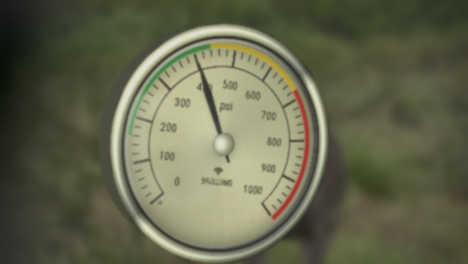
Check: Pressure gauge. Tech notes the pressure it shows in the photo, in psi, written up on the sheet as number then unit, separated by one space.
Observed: 400 psi
